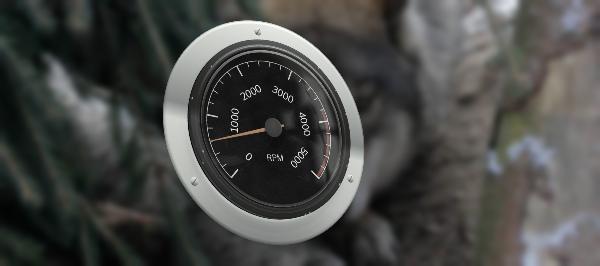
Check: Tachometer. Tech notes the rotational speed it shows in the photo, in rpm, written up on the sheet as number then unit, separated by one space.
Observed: 600 rpm
